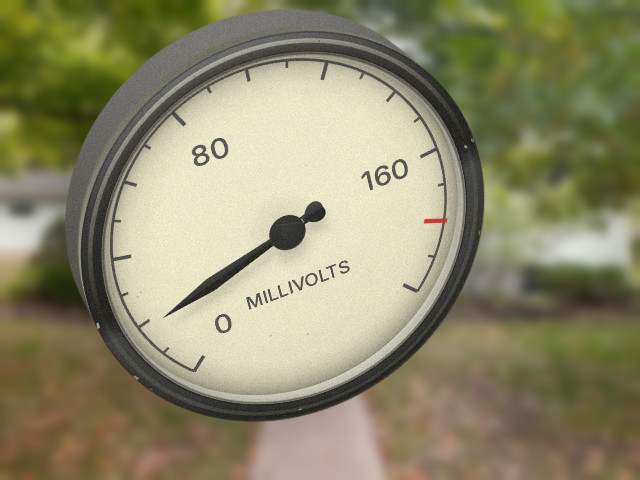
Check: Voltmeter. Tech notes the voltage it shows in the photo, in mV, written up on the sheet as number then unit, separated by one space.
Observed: 20 mV
